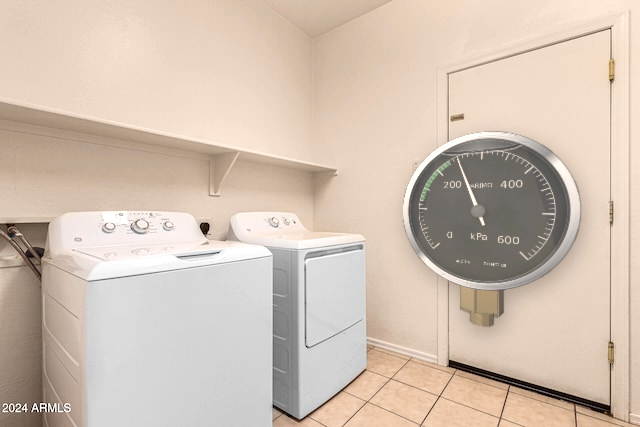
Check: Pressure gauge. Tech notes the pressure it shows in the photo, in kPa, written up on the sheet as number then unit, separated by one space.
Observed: 250 kPa
